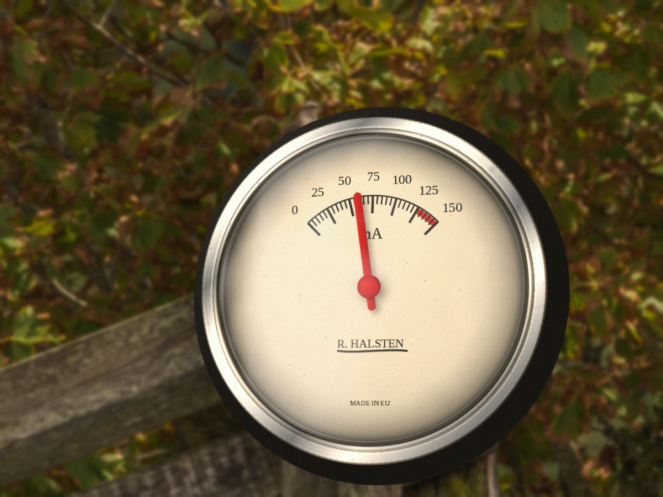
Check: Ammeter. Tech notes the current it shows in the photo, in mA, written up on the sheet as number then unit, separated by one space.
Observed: 60 mA
